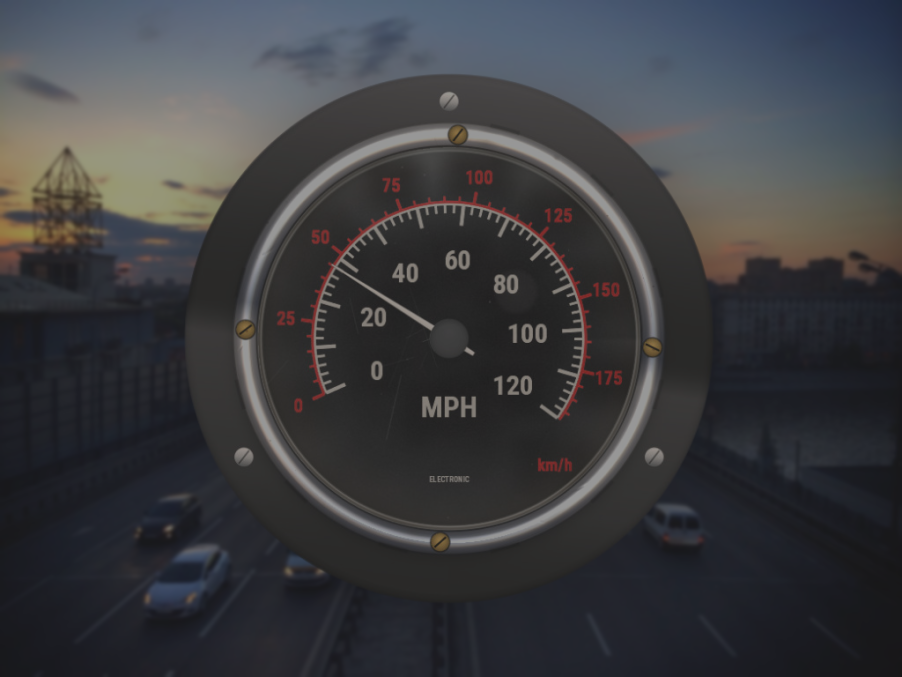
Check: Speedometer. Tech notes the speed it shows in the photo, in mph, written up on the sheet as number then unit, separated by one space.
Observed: 28 mph
